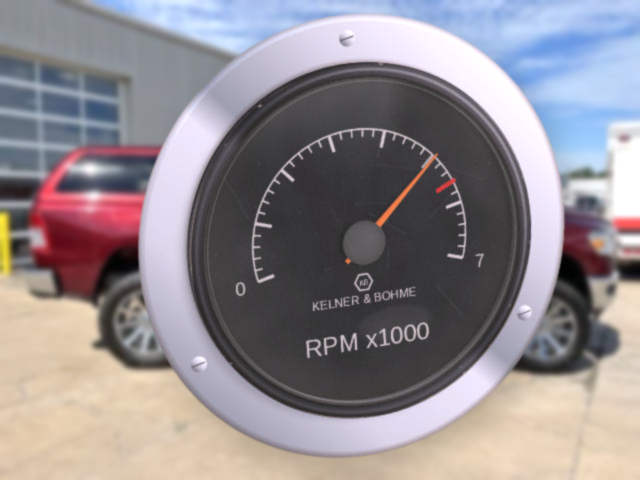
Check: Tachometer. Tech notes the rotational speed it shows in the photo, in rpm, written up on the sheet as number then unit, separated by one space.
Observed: 5000 rpm
